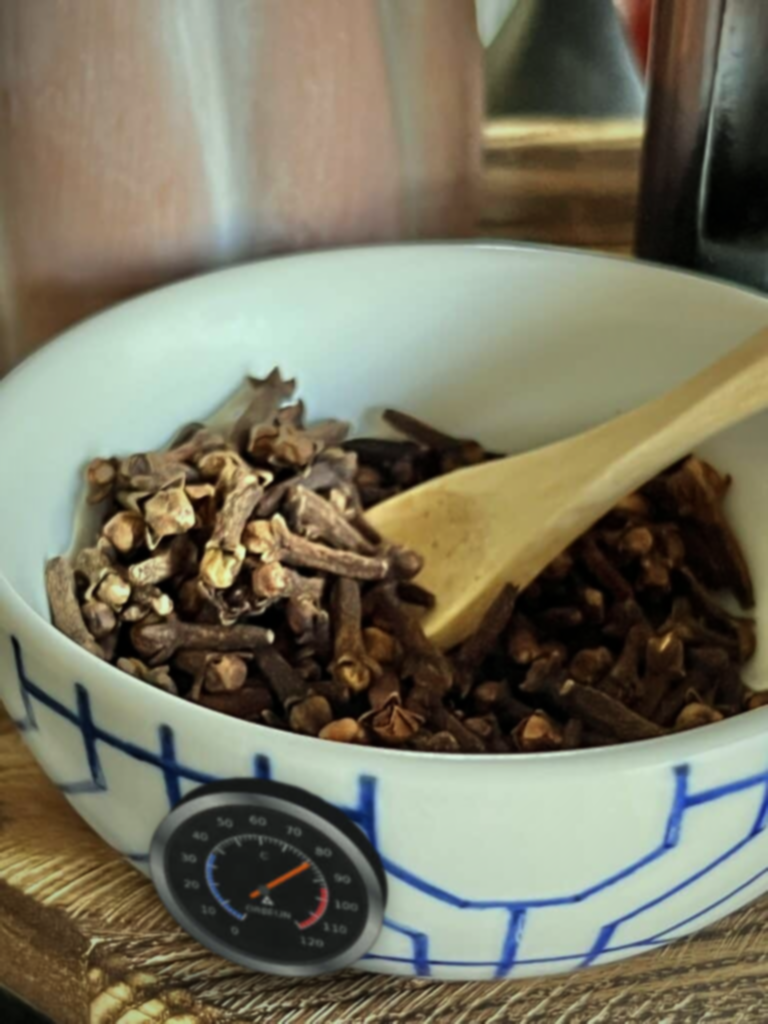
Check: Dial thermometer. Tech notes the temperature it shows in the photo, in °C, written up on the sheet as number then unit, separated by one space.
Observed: 80 °C
